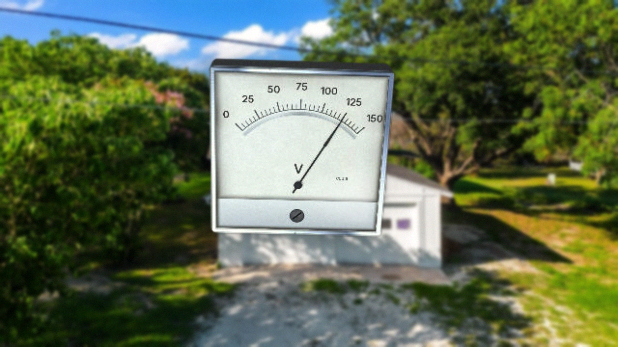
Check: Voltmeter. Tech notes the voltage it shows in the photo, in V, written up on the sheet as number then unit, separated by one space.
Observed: 125 V
